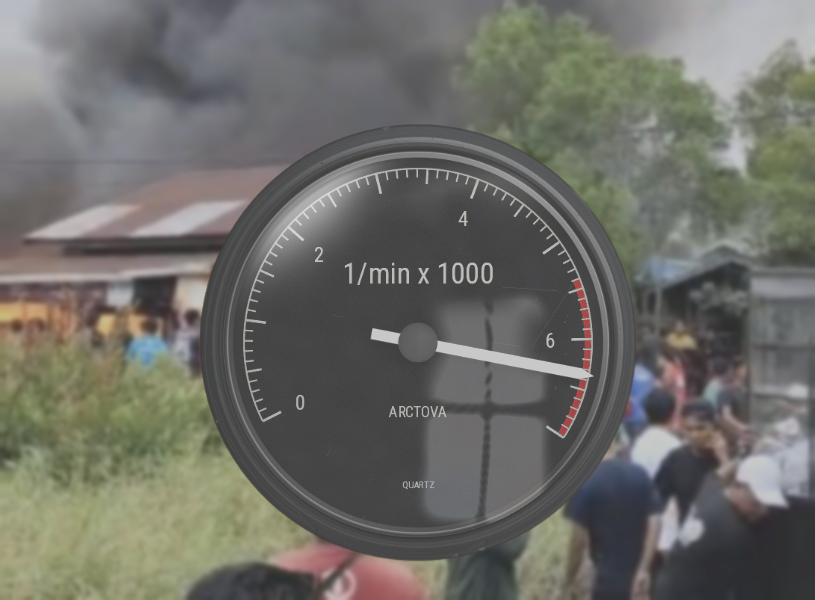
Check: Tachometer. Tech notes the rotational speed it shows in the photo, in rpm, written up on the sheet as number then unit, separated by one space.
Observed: 6350 rpm
